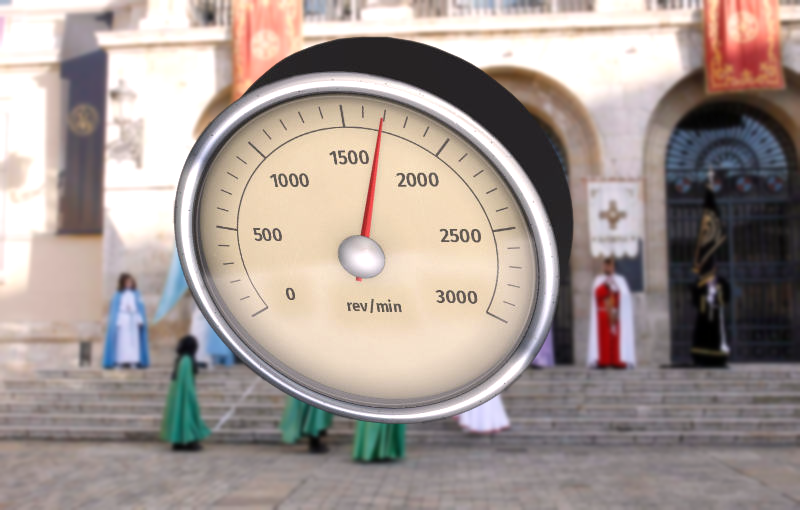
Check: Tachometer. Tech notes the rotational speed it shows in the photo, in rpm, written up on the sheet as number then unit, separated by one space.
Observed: 1700 rpm
